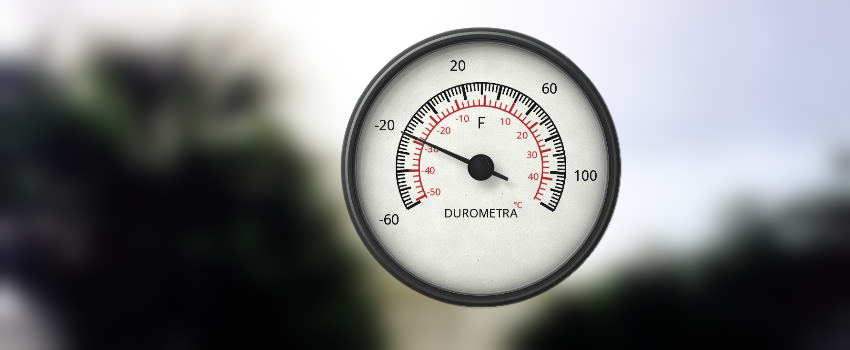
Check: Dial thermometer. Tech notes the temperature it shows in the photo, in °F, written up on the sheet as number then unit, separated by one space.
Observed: -20 °F
